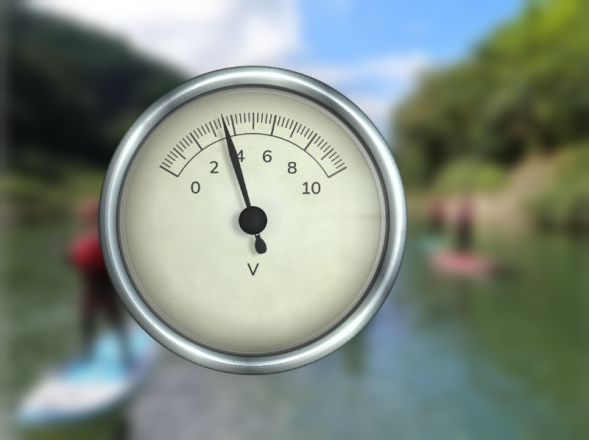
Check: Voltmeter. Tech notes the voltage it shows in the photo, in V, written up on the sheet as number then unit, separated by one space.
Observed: 3.6 V
